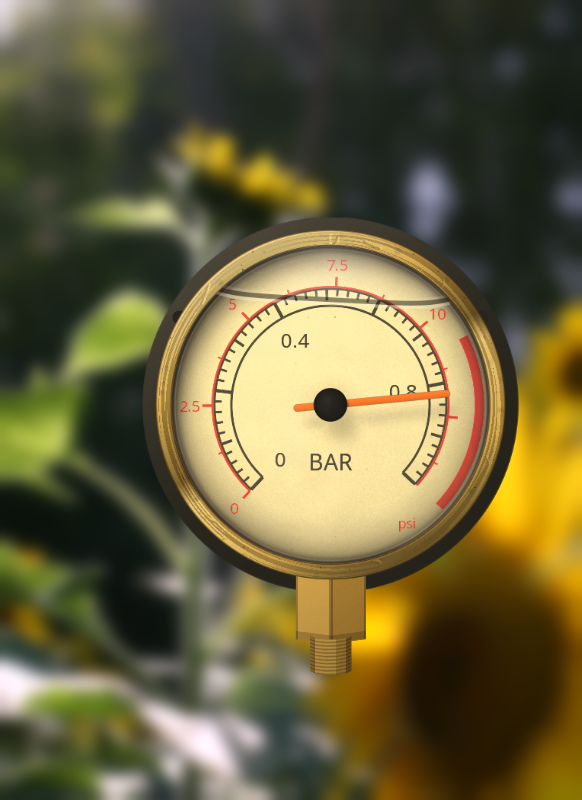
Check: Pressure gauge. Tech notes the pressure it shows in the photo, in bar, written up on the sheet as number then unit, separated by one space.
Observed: 0.82 bar
